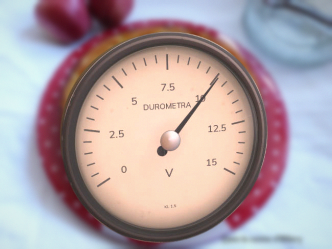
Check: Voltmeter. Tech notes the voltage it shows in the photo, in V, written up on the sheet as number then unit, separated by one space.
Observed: 10 V
